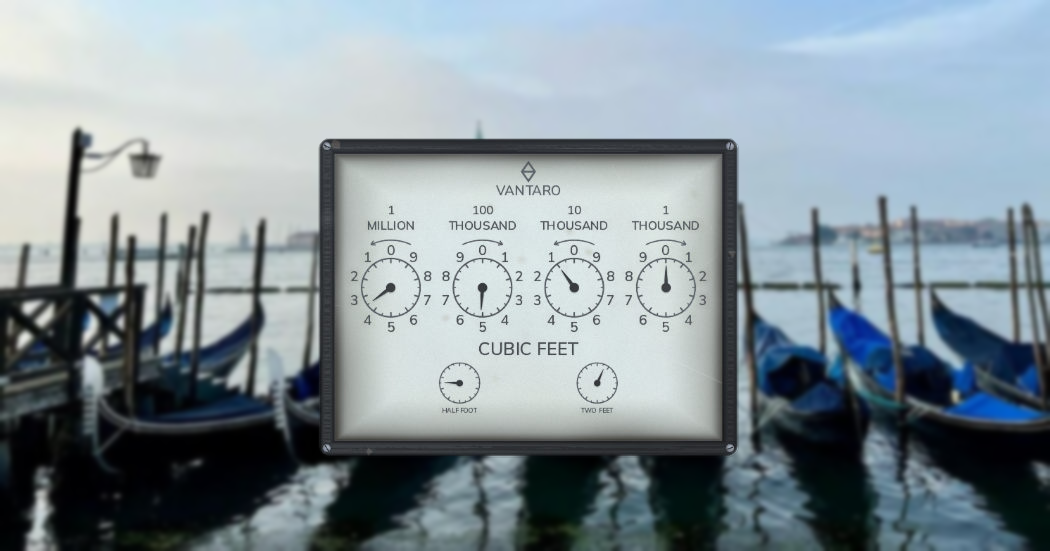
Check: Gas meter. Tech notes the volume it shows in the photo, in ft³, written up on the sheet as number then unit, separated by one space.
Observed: 351000 ft³
